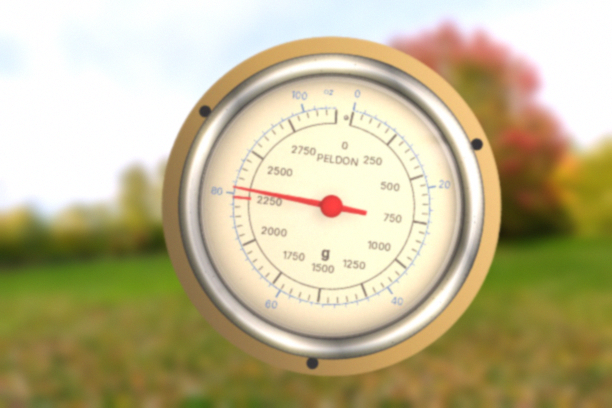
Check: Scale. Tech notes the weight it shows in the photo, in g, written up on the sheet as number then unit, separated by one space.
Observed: 2300 g
